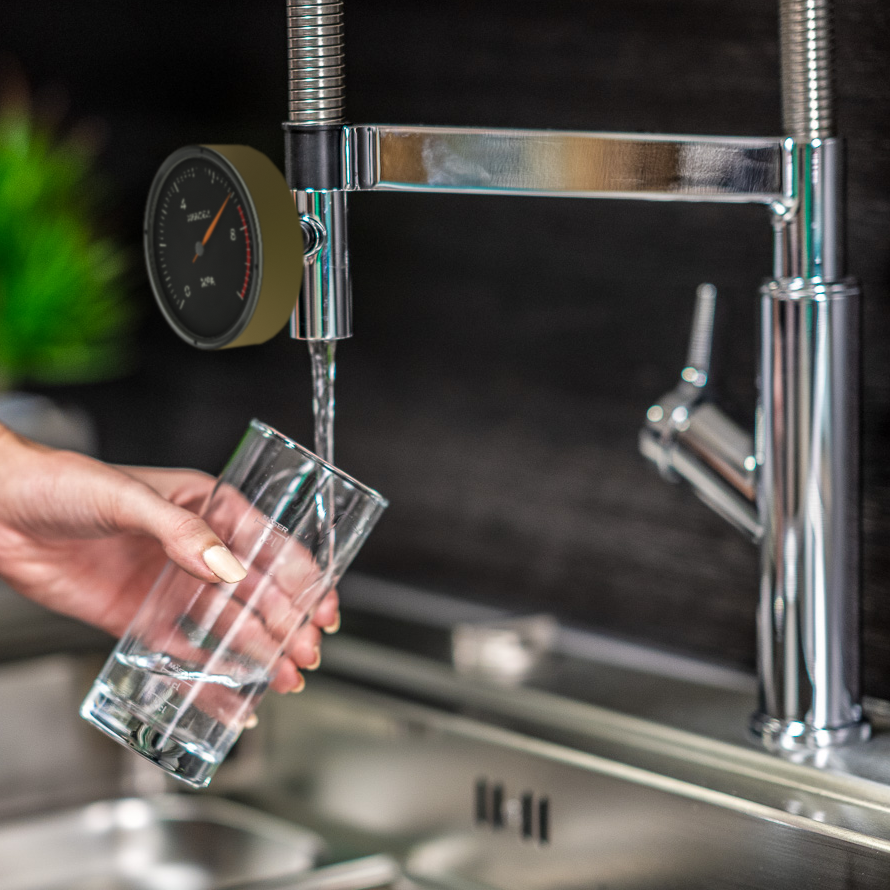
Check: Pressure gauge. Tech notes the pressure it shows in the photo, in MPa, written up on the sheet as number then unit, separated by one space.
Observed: 7 MPa
